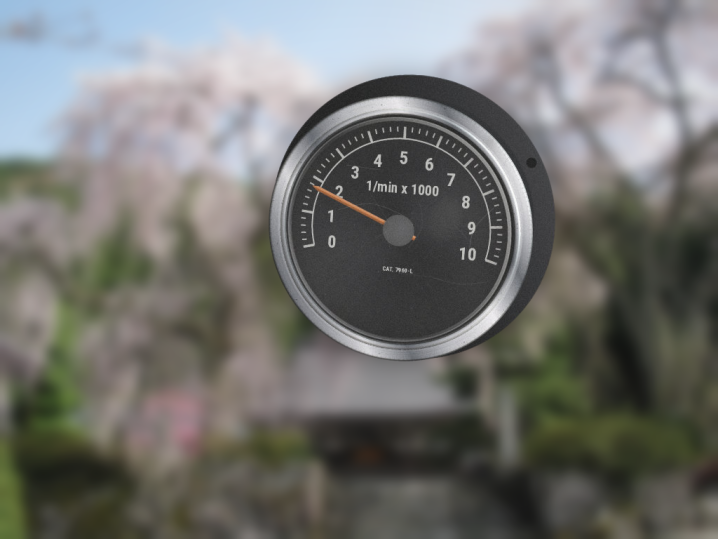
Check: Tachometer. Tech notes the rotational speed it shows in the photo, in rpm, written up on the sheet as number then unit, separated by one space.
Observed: 1800 rpm
